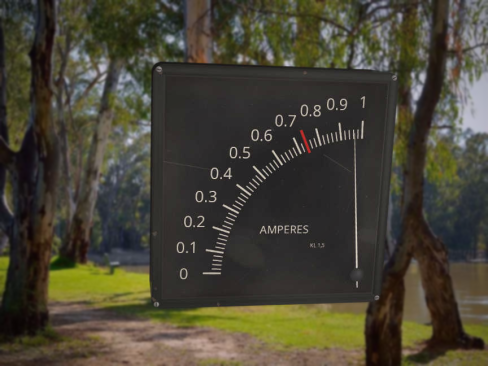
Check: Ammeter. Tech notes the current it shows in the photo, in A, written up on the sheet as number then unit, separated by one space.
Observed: 0.96 A
